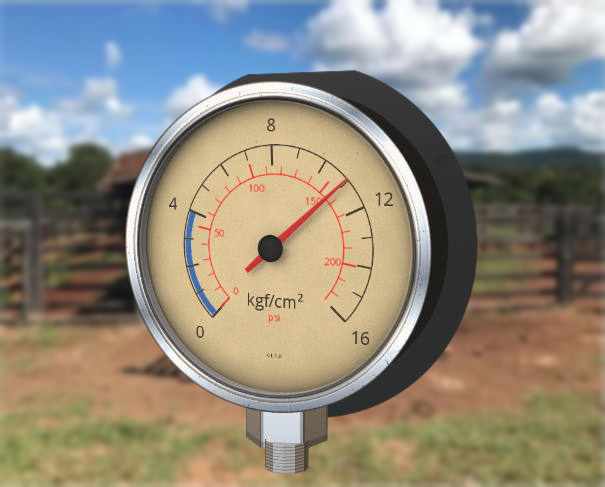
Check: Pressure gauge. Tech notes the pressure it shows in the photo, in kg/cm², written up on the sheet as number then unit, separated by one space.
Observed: 11 kg/cm²
